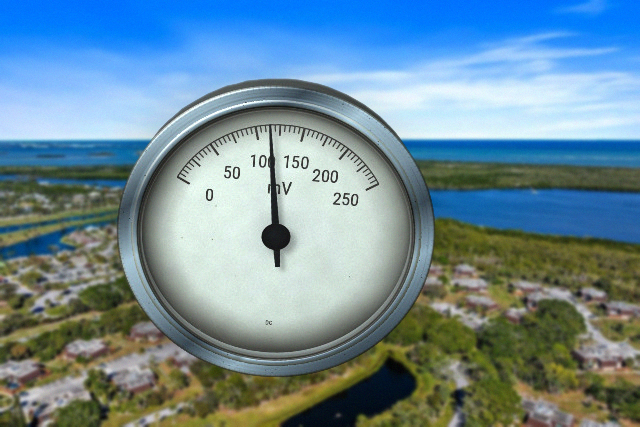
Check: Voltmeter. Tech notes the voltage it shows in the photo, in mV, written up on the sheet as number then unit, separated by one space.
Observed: 115 mV
